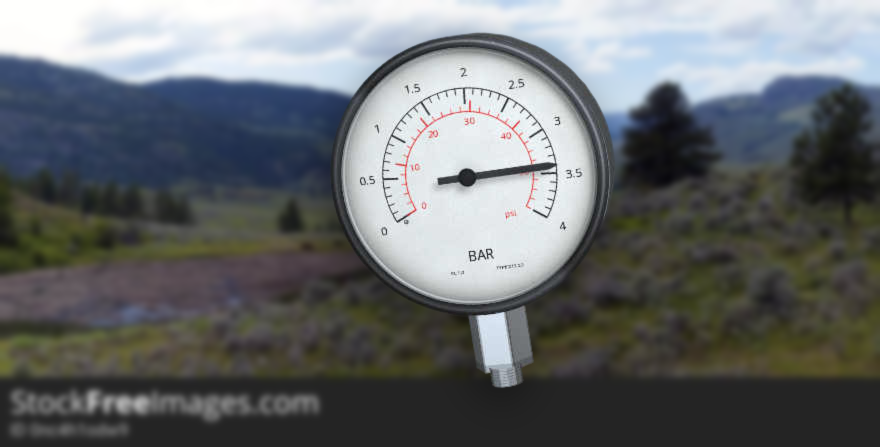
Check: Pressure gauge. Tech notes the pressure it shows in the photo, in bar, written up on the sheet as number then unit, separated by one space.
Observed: 3.4 bar
